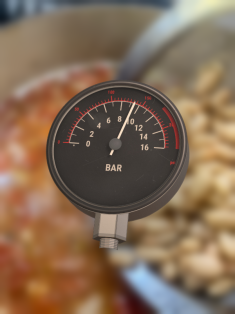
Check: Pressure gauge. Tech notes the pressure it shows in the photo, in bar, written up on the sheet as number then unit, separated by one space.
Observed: 9.5 bar
